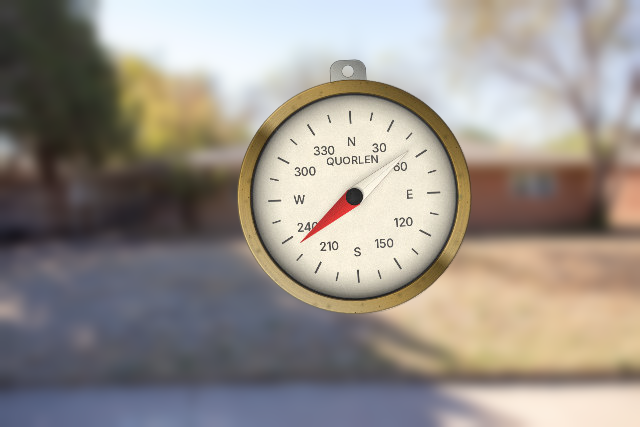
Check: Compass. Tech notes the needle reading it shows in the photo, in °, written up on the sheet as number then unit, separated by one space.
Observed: 232.5 °
